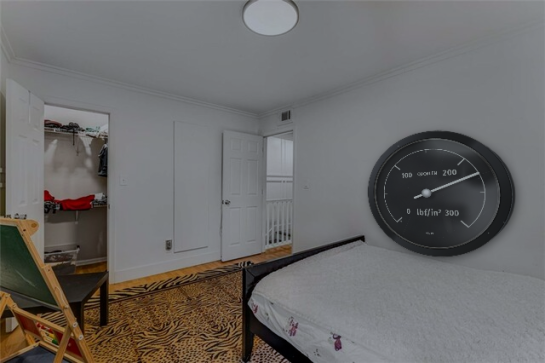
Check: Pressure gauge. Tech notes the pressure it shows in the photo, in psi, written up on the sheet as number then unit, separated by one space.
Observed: 225 psi
